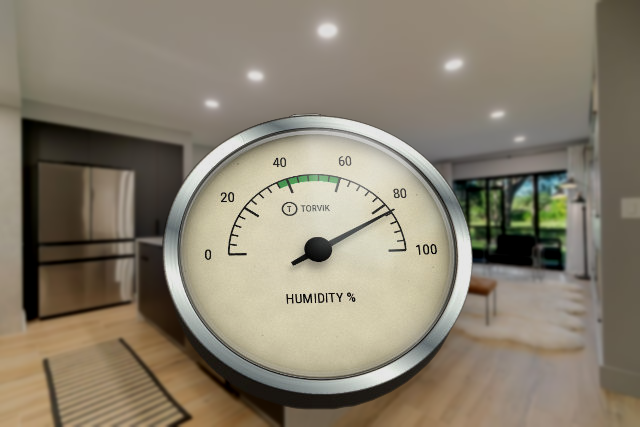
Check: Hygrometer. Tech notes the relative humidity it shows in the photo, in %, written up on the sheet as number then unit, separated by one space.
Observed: 84 %
